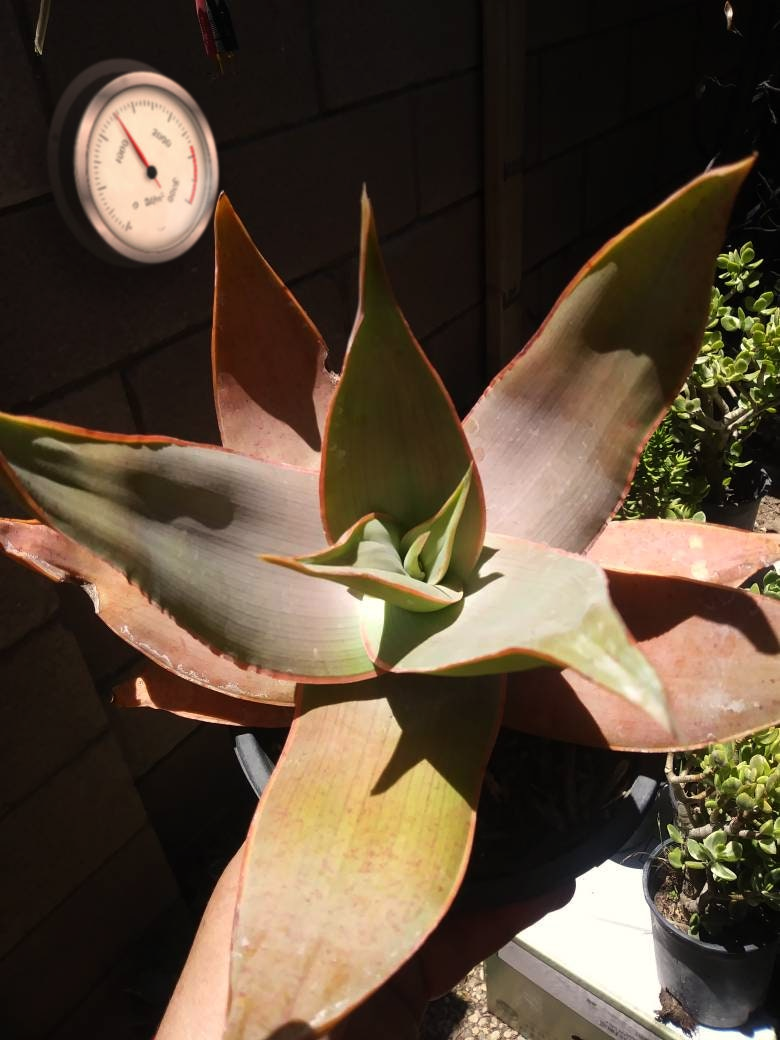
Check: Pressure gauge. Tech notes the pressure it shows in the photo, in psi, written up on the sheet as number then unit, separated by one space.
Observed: 1250 psi
